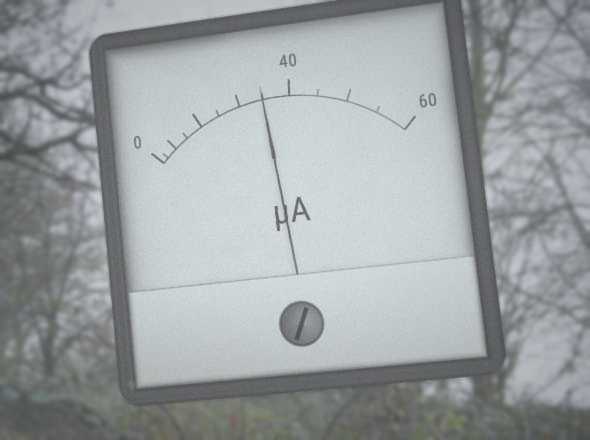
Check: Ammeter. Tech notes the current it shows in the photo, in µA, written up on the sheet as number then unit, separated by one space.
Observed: 35 µA
